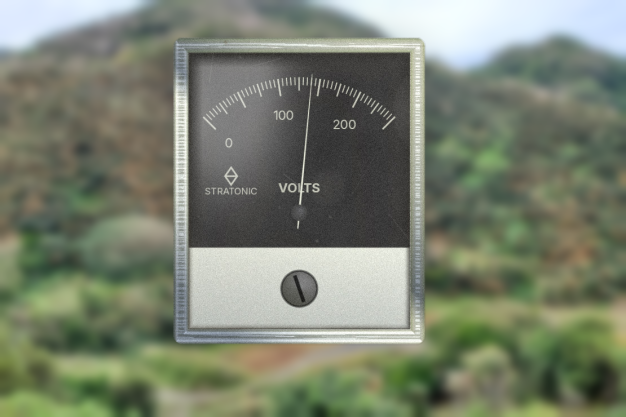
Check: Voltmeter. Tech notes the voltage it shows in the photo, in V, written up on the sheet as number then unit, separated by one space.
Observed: 140 V
